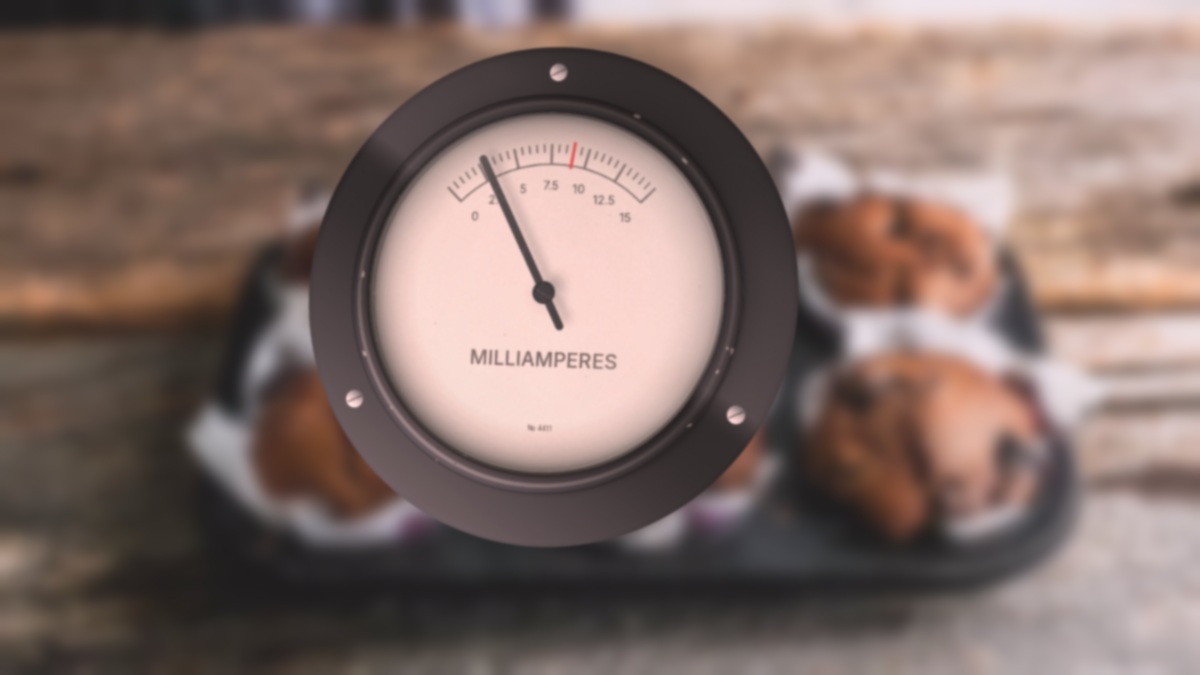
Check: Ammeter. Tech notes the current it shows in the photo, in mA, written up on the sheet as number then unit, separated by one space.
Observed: 3 mA
